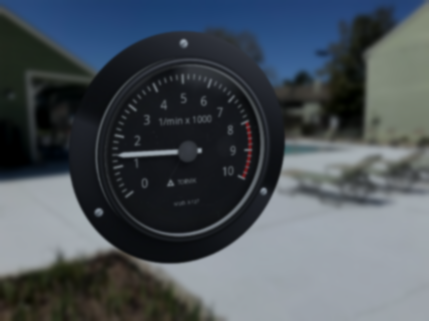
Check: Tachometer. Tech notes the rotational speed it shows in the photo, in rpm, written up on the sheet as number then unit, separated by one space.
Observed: 1400 rpm
